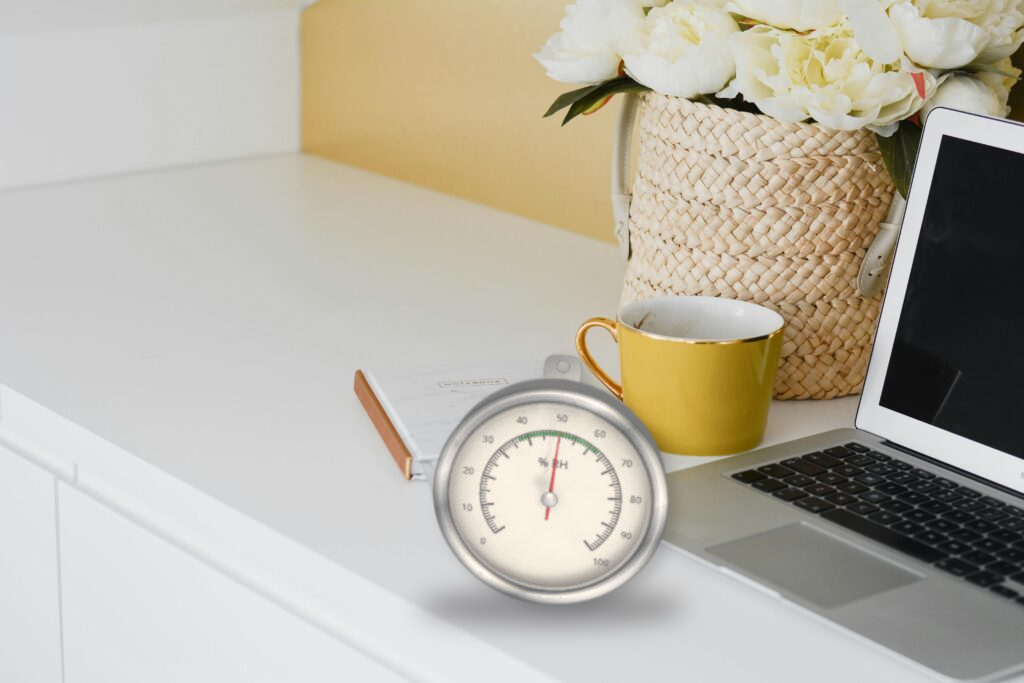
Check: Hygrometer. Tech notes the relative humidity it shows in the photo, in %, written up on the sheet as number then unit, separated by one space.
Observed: 50 %
